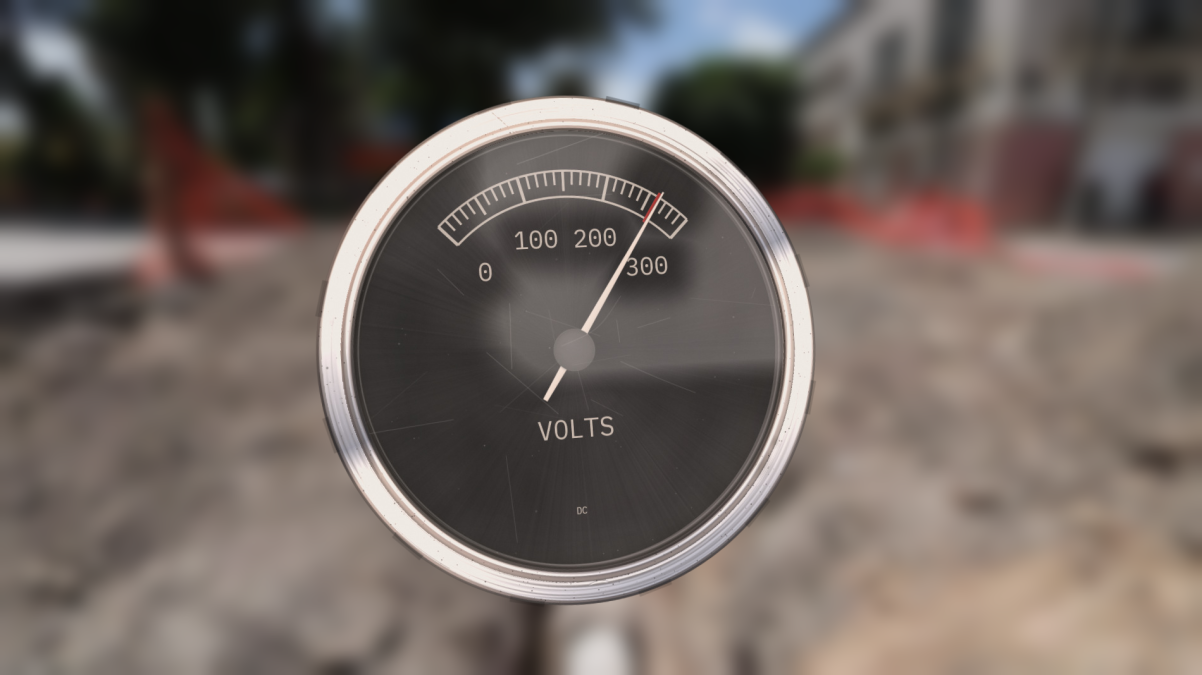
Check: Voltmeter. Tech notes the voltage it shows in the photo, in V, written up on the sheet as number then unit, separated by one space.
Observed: 260 V
